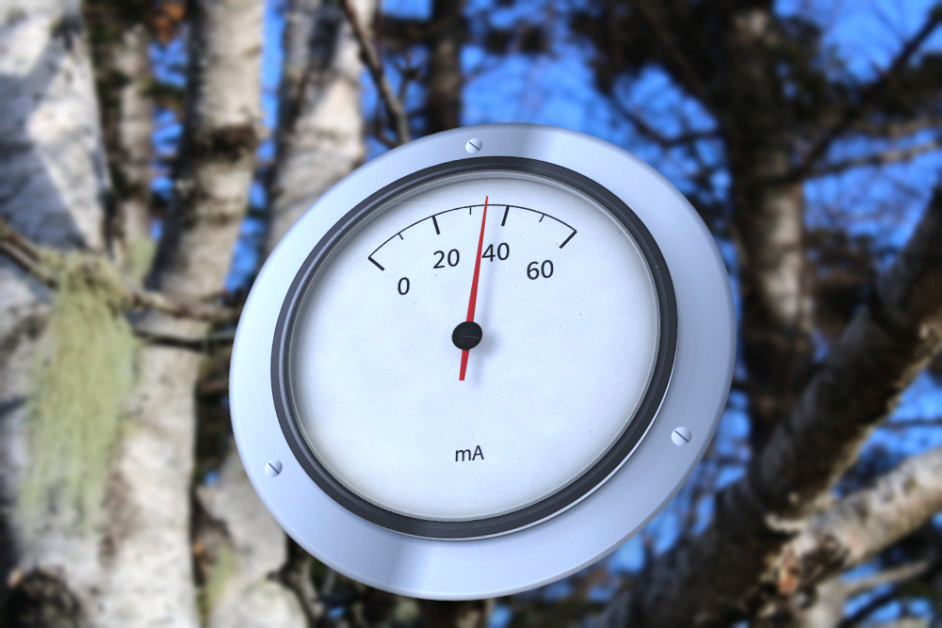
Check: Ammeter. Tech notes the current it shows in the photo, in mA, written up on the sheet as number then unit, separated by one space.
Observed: 35 mA
